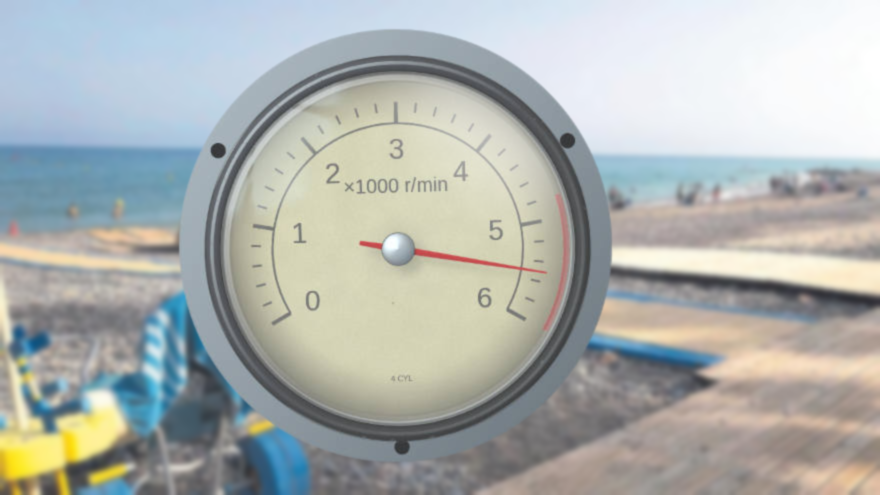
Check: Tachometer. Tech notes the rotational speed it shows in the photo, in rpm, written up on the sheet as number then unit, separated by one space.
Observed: 5500 rpm
